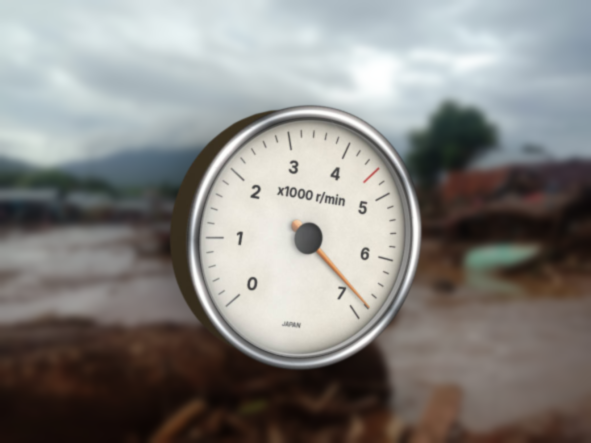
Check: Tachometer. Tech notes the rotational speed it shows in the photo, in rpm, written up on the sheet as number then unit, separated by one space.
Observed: 6800 rpm
